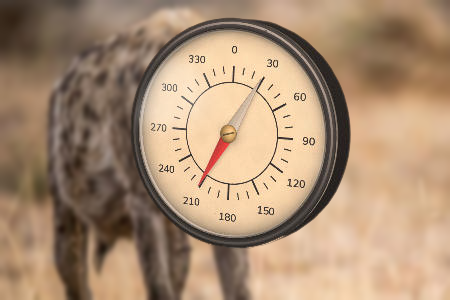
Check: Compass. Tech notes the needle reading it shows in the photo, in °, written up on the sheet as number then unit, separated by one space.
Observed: 210 °
